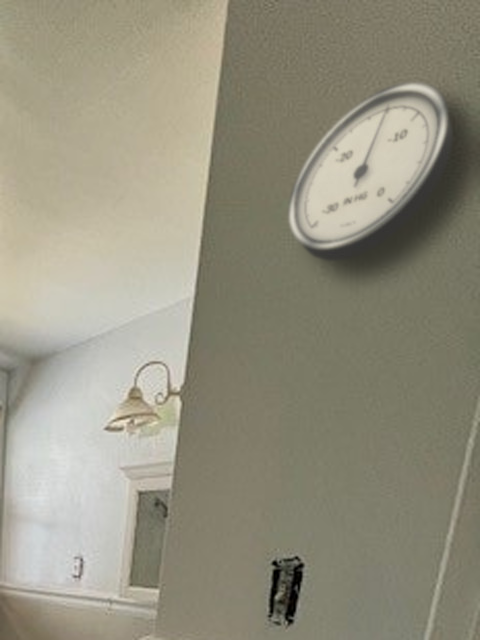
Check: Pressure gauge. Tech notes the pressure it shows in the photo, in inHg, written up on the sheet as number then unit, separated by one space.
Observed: -14 inHg
